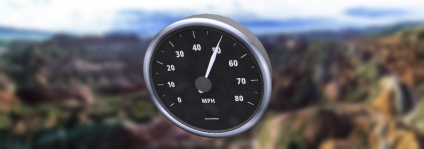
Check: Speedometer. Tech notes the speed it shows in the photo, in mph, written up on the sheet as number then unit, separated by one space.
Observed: 50 mph
